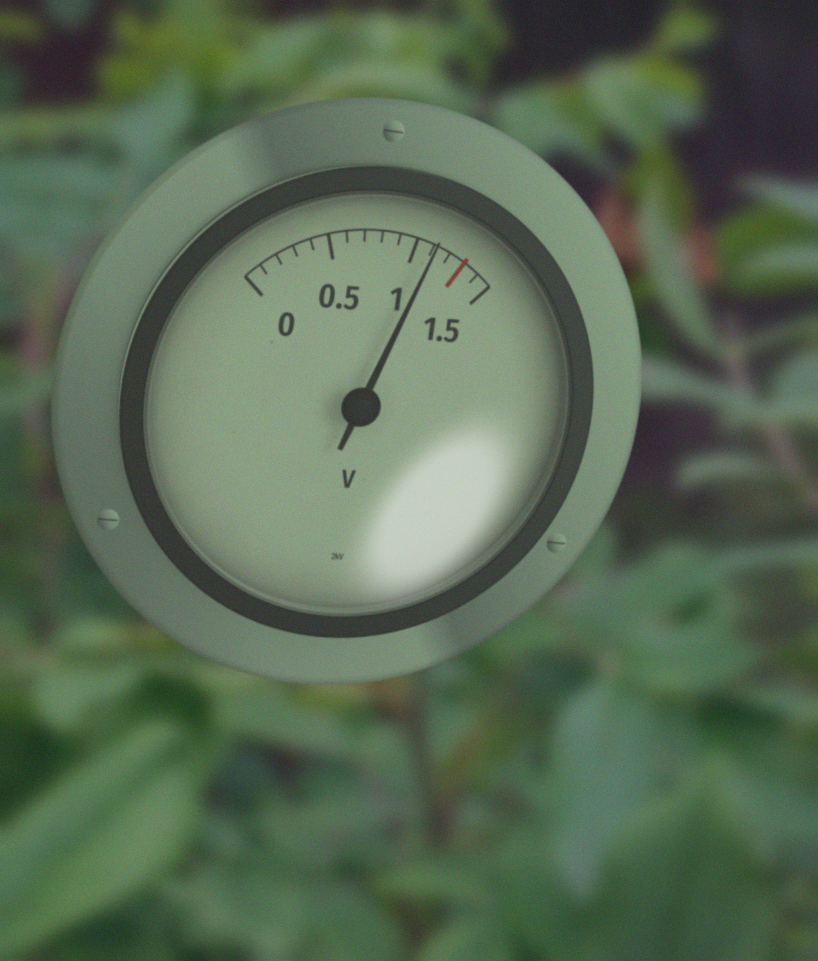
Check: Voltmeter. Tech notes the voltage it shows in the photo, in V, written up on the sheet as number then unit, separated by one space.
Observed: 1.1 V
